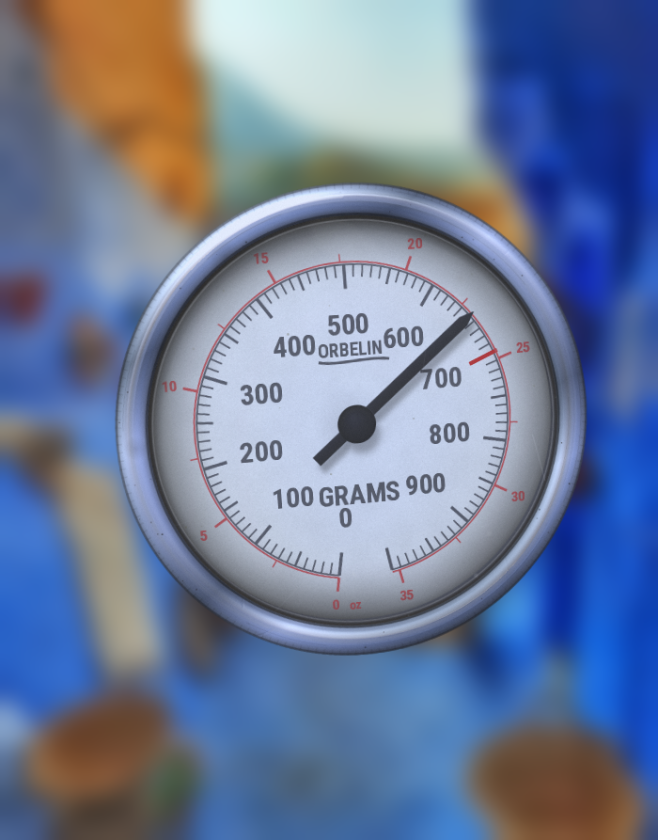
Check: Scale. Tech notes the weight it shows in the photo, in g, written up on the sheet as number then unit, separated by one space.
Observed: 650 g
